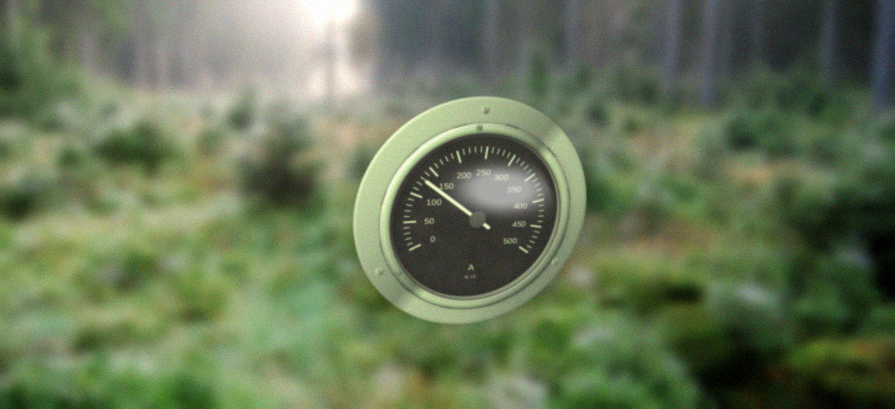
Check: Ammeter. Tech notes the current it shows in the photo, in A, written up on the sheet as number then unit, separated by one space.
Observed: 130 A
